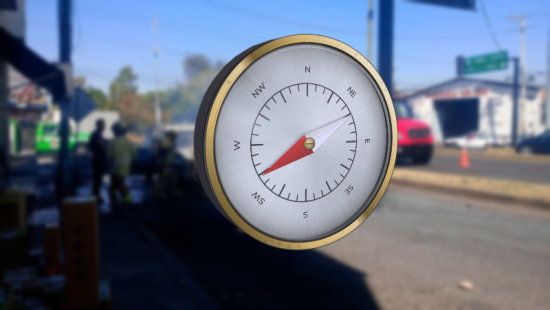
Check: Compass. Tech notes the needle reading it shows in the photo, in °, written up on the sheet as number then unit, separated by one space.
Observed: 240 °
